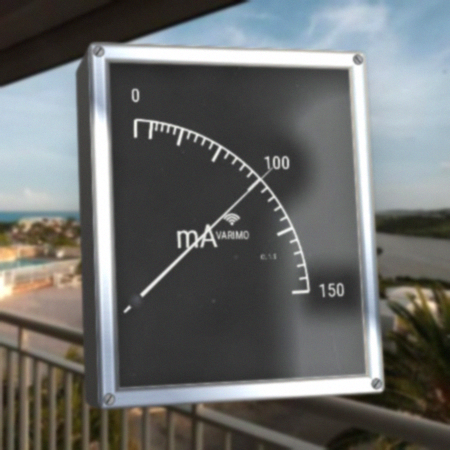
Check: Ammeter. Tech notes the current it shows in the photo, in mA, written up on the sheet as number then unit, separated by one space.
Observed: 100 mA
